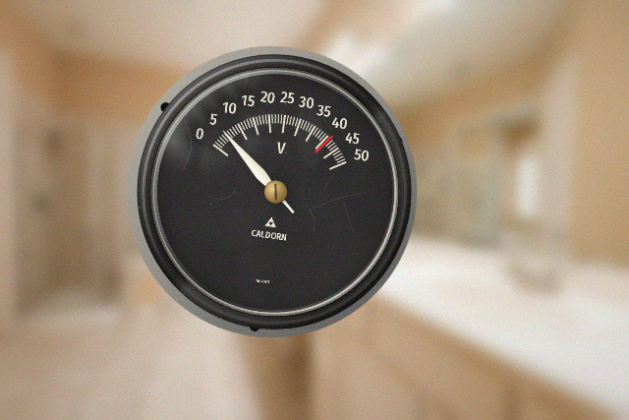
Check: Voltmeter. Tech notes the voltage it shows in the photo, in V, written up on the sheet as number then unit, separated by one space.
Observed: 5 V
